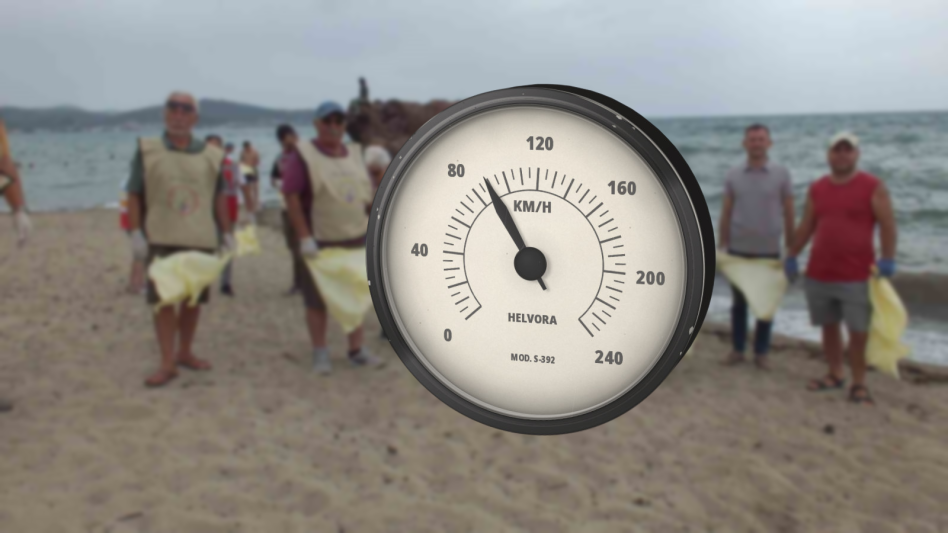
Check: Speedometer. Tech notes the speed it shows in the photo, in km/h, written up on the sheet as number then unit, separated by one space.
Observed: 90 km/h
